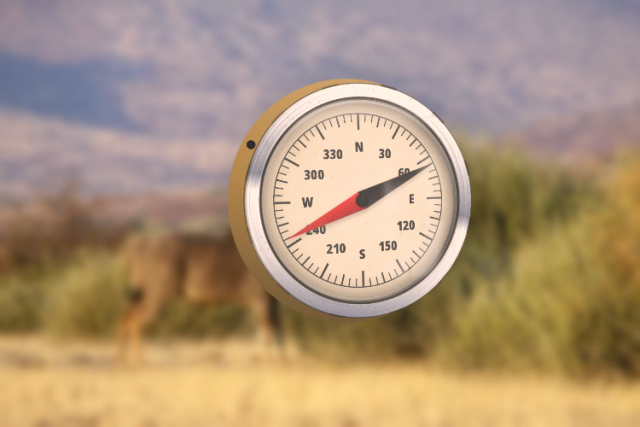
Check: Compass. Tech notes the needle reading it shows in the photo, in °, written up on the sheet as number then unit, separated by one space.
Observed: 245 °
